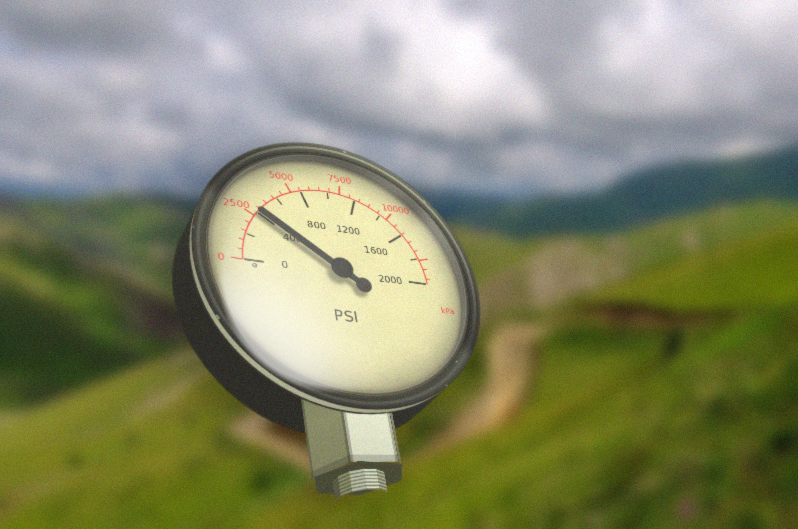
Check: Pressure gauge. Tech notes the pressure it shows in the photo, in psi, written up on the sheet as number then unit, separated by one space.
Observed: 400 psi
